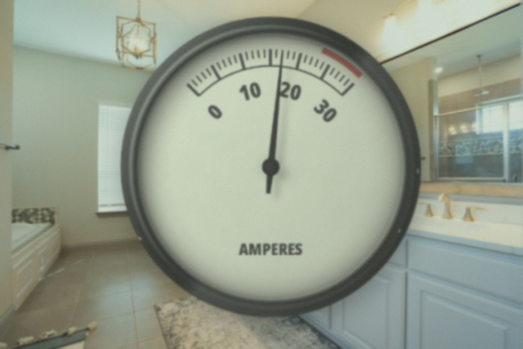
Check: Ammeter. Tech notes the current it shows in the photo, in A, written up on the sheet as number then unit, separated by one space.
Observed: 17 A
